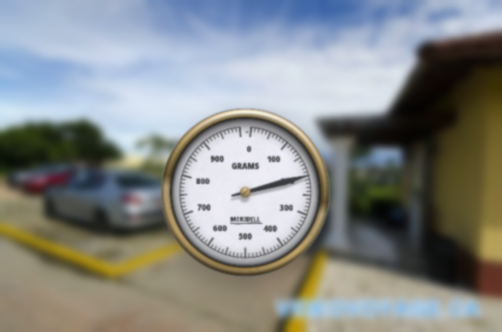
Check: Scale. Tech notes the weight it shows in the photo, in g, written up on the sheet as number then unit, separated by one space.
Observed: 200 g
